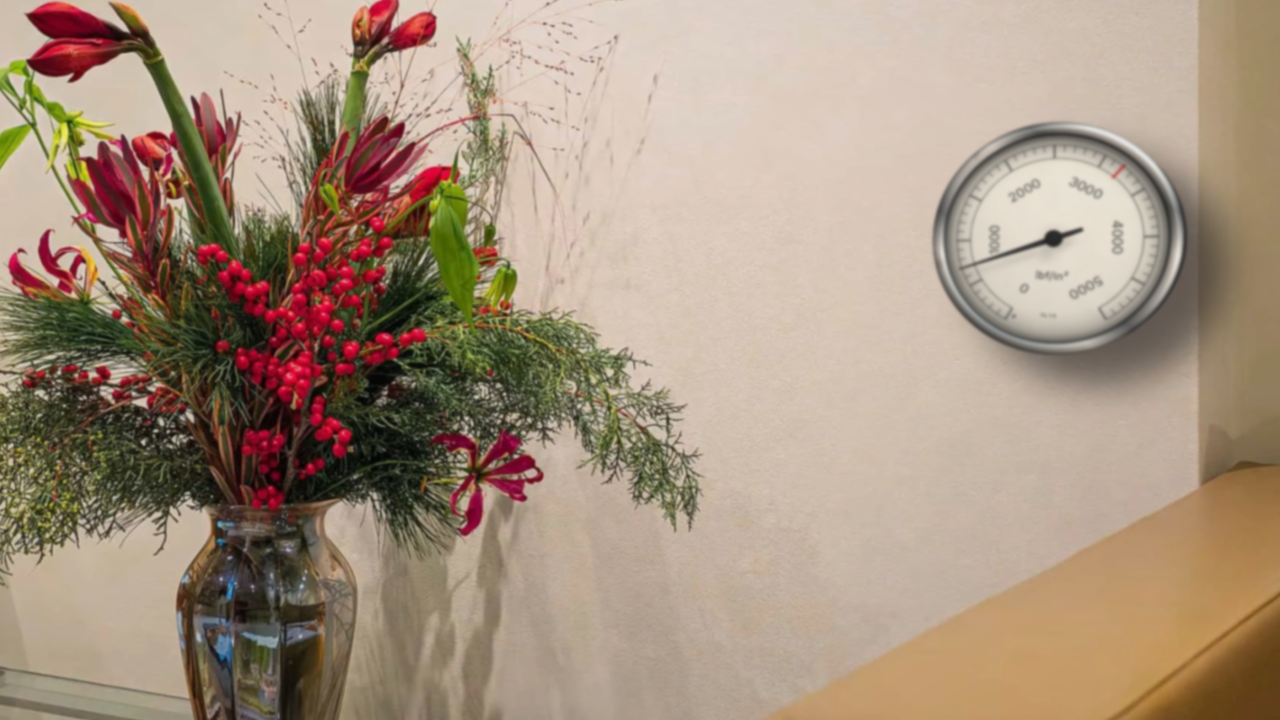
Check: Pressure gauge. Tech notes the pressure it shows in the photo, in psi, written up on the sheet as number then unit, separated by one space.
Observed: 700 psi
